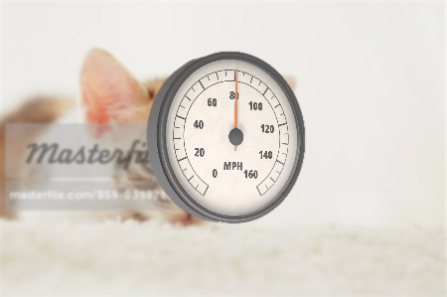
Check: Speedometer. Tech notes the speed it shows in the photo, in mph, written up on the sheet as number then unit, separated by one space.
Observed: 80 mph
